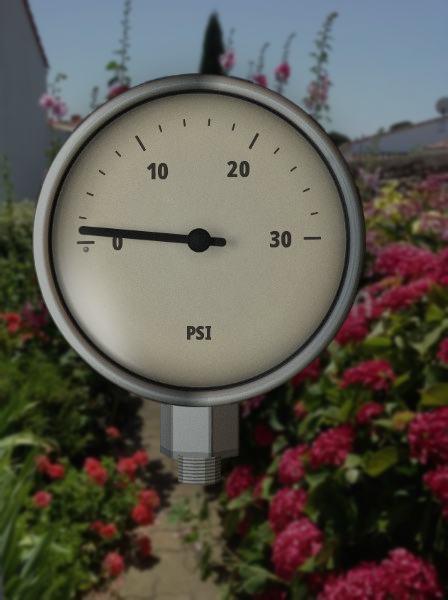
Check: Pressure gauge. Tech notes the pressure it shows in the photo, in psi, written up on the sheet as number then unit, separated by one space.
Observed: 1 psi
